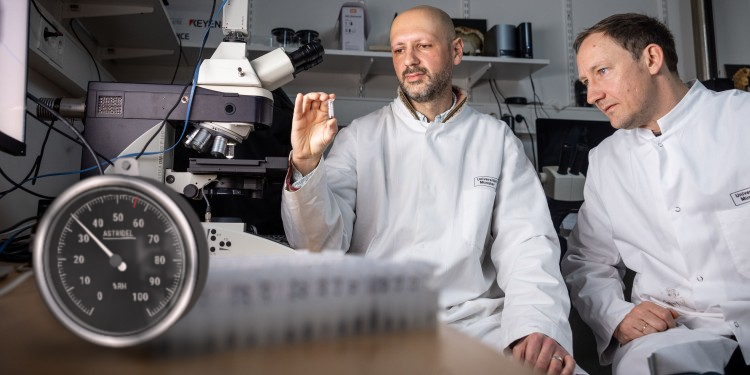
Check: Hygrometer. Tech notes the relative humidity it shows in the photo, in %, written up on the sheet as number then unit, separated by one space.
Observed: 35 %
